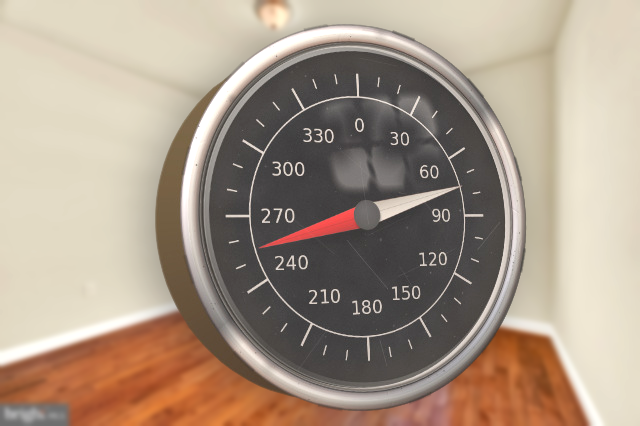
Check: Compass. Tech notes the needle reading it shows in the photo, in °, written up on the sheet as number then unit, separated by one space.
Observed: 255 °
